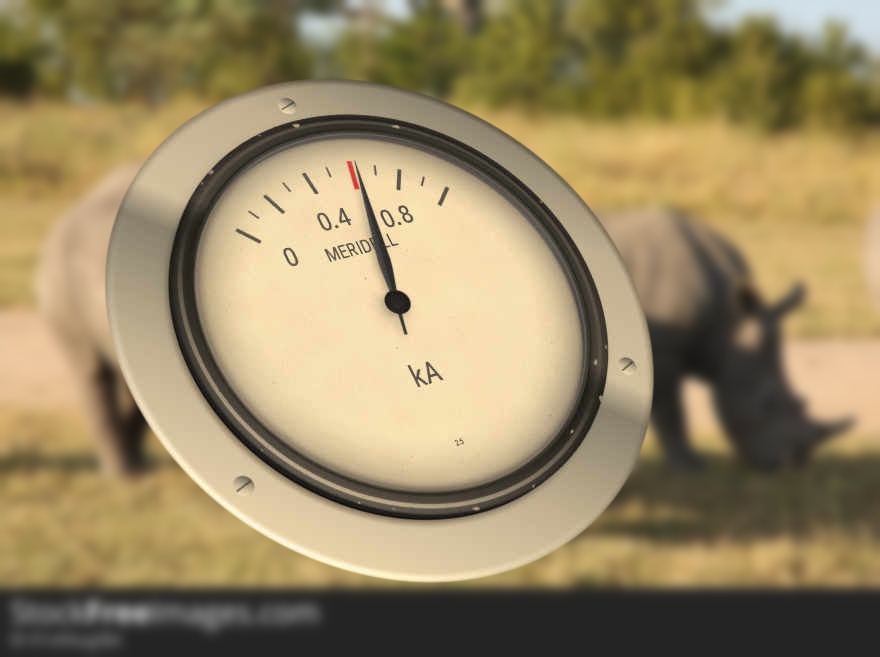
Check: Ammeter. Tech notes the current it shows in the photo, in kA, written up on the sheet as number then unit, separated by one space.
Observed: 0.6 kA
